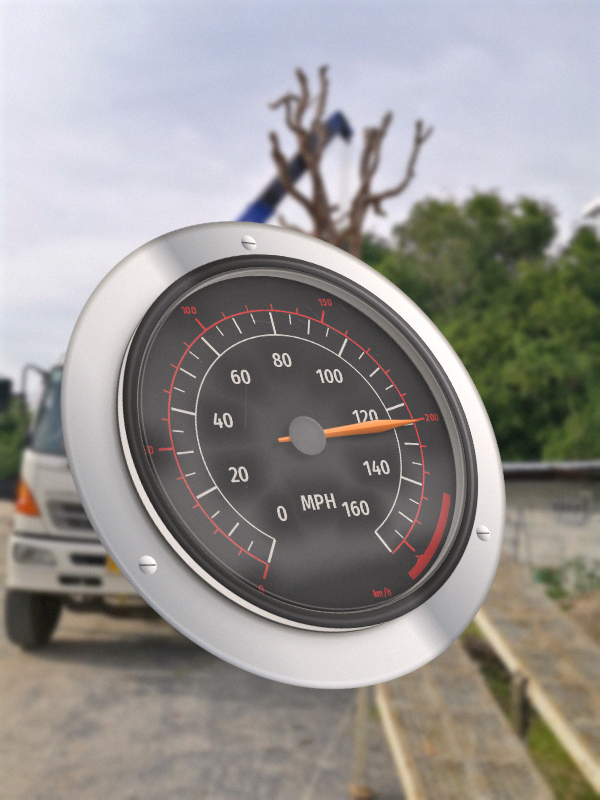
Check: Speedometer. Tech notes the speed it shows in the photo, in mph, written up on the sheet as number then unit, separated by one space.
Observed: 125 mph
